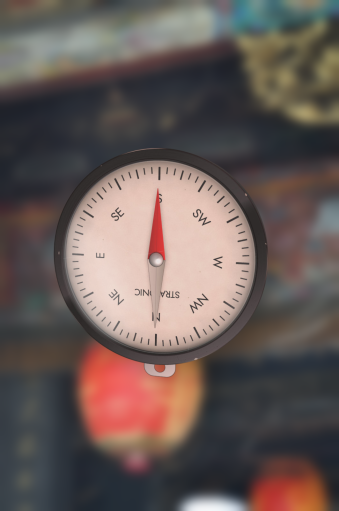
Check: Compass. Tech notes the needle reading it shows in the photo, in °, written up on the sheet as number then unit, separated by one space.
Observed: 180 °
